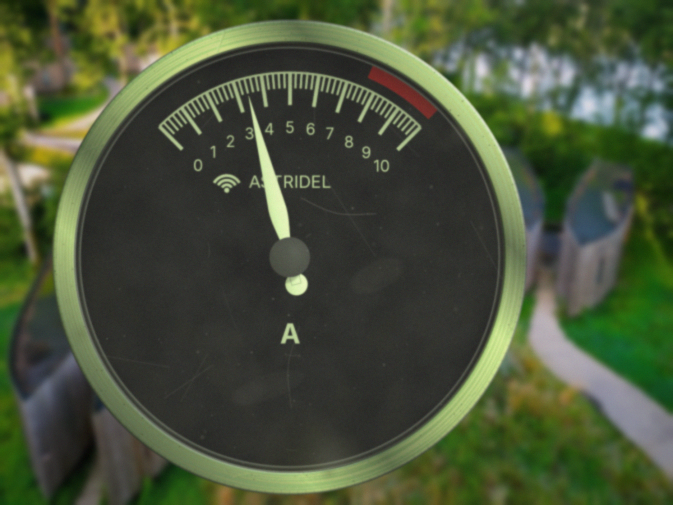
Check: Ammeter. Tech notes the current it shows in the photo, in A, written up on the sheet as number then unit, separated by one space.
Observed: 3.4 A
